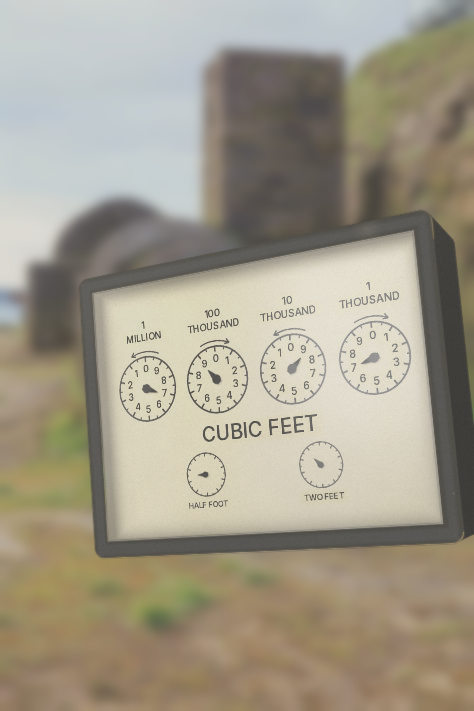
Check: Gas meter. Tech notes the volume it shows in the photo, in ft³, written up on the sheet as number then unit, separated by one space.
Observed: 688700 ft³
